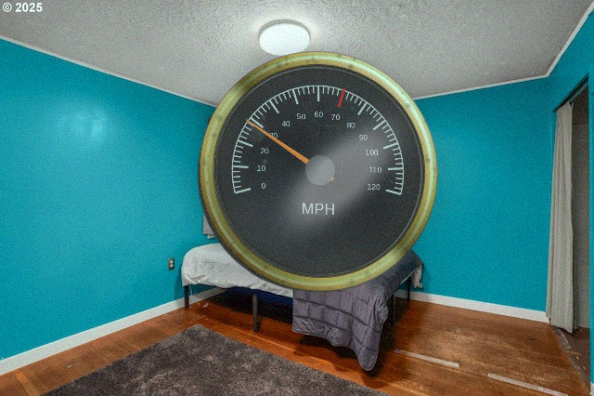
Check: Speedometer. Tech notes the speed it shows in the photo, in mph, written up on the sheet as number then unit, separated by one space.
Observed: 28 mph
